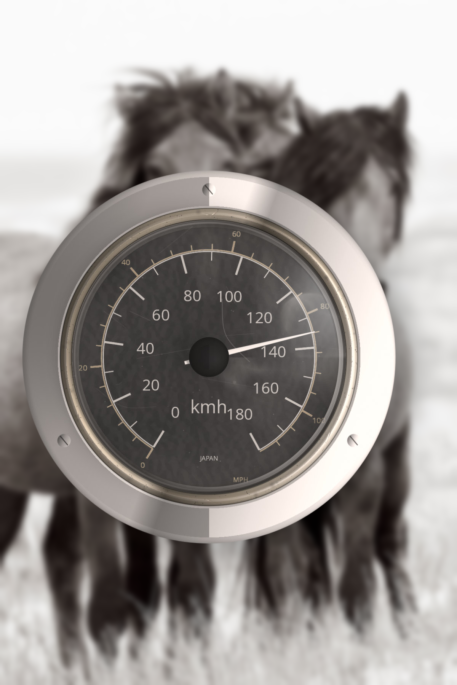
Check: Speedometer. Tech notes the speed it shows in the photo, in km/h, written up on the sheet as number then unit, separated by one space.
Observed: 135 km/h
